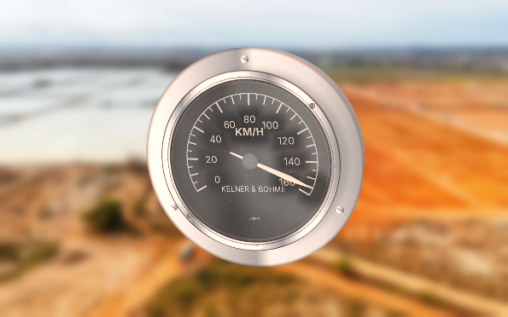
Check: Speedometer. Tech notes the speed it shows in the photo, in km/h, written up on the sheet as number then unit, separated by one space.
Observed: 155 km/h
